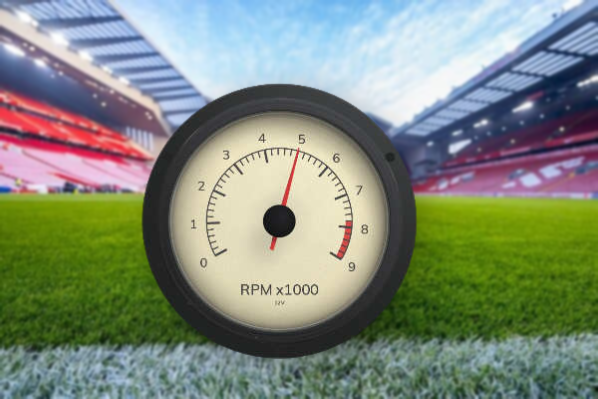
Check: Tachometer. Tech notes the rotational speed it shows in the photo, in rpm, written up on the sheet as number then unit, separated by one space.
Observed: 5000 rpm
